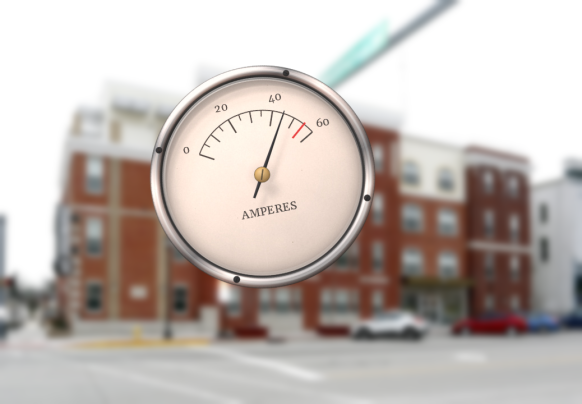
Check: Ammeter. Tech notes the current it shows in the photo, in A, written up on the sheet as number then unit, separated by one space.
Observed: 45 A
